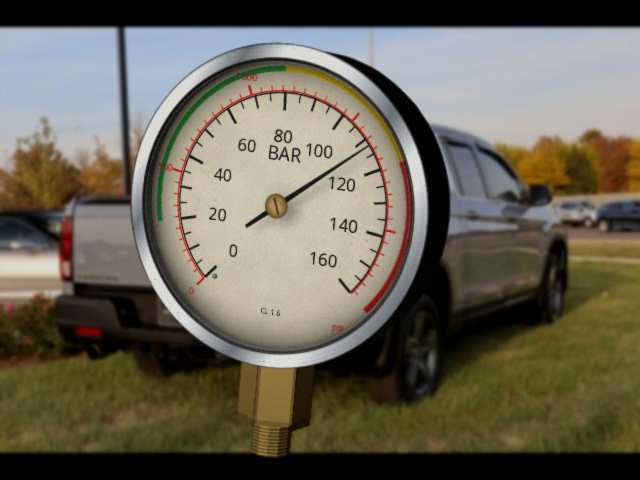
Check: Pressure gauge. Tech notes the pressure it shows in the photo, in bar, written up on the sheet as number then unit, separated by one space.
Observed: 112.5 bar
